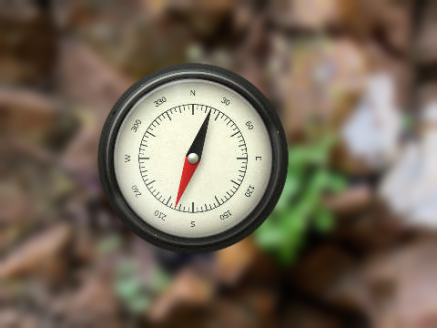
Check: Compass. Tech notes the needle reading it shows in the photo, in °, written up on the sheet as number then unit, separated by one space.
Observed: 200 °
